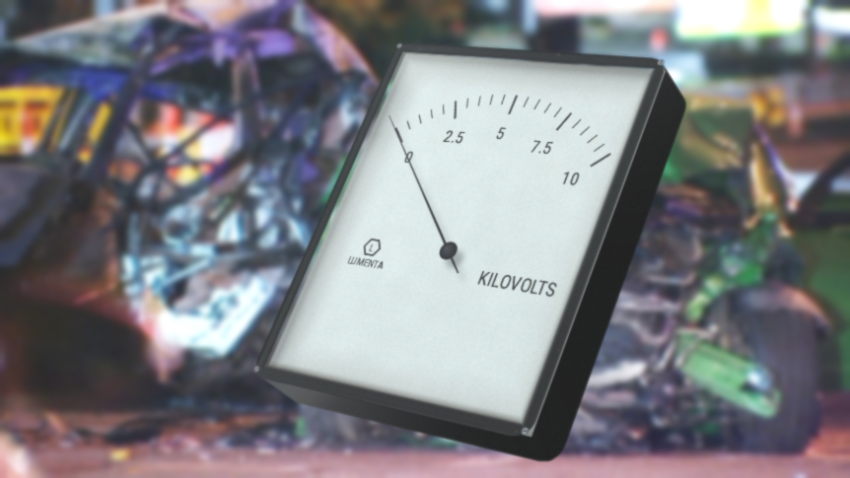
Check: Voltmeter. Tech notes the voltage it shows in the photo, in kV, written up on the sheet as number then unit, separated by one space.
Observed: 0 kV
